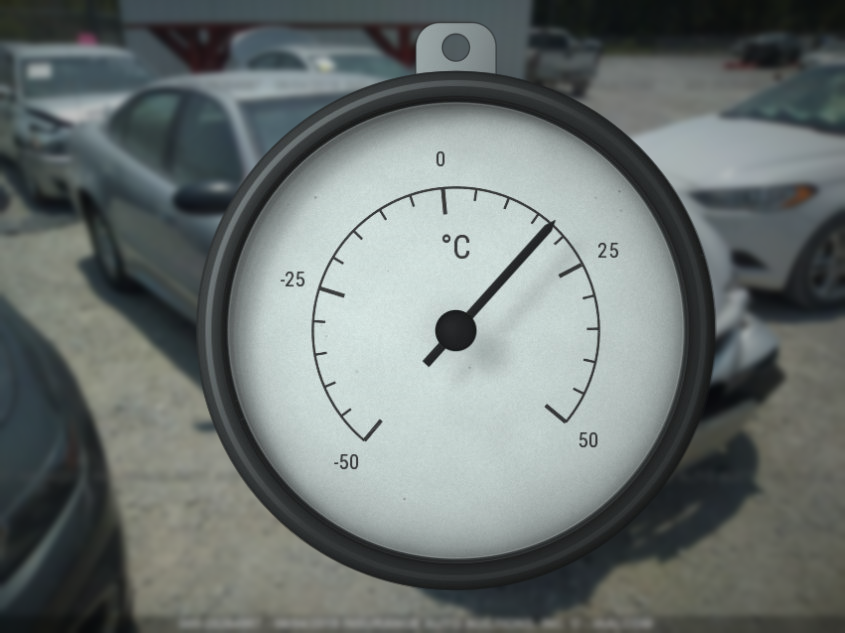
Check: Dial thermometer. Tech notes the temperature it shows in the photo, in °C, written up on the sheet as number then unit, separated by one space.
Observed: 17.5 °C
